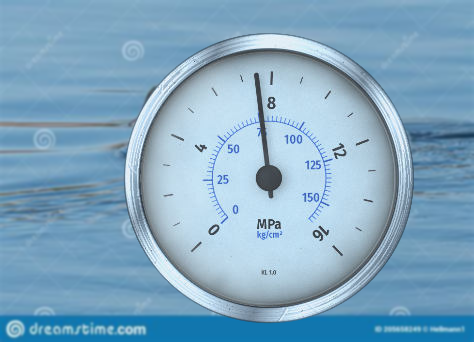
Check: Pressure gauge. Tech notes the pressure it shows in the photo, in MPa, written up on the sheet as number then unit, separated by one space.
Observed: 7.5 MPa
